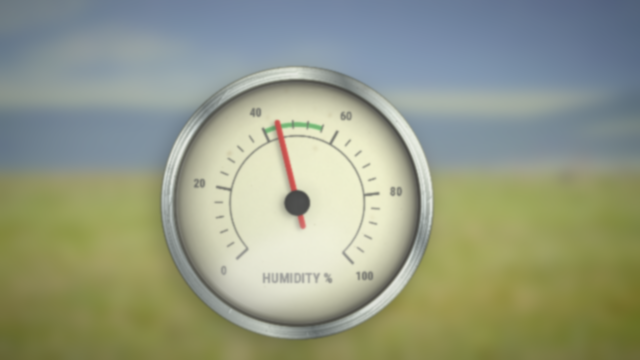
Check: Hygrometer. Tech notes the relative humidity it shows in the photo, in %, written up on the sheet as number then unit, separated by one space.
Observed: 44 %
